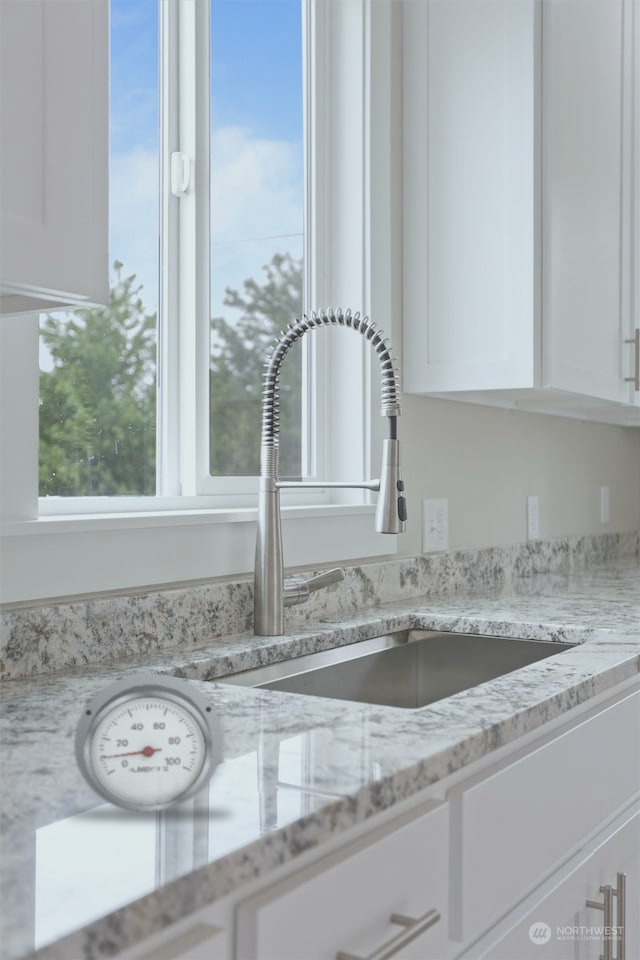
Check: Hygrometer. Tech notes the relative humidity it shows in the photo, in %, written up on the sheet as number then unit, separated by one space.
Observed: 10 %
